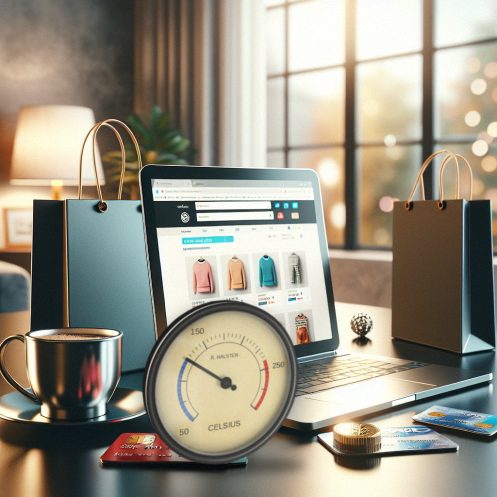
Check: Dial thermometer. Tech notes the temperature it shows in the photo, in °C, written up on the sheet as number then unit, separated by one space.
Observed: 125 °C
